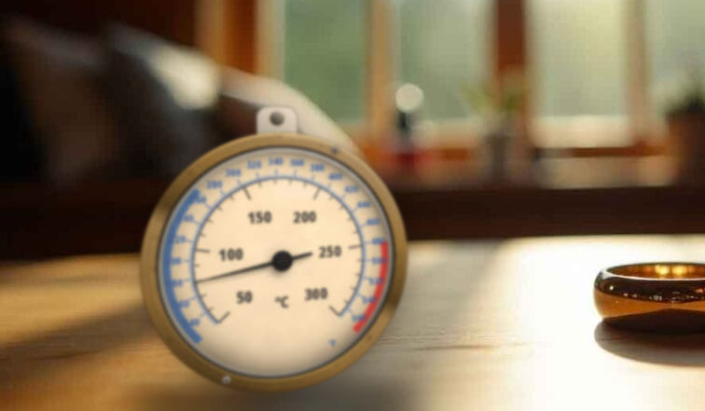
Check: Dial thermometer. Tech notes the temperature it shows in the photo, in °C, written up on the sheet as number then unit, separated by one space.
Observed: 80 °C
